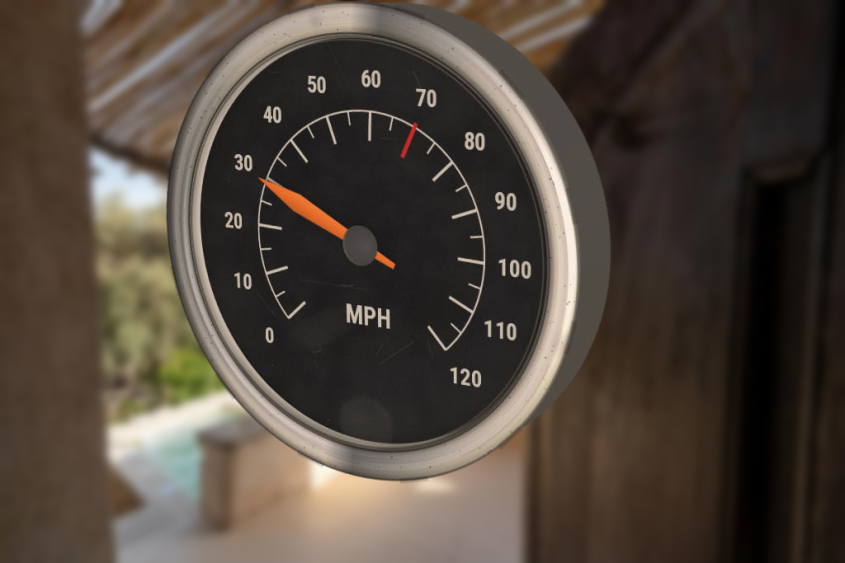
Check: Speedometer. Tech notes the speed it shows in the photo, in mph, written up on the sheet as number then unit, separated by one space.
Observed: 30 mph
